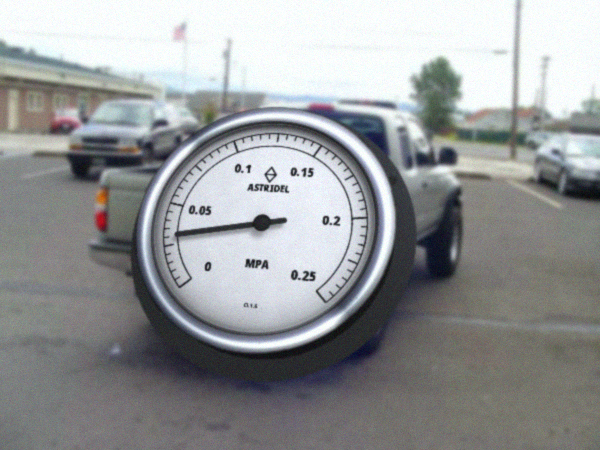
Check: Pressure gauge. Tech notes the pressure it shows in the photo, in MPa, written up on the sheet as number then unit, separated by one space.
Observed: 0.03 MPa
